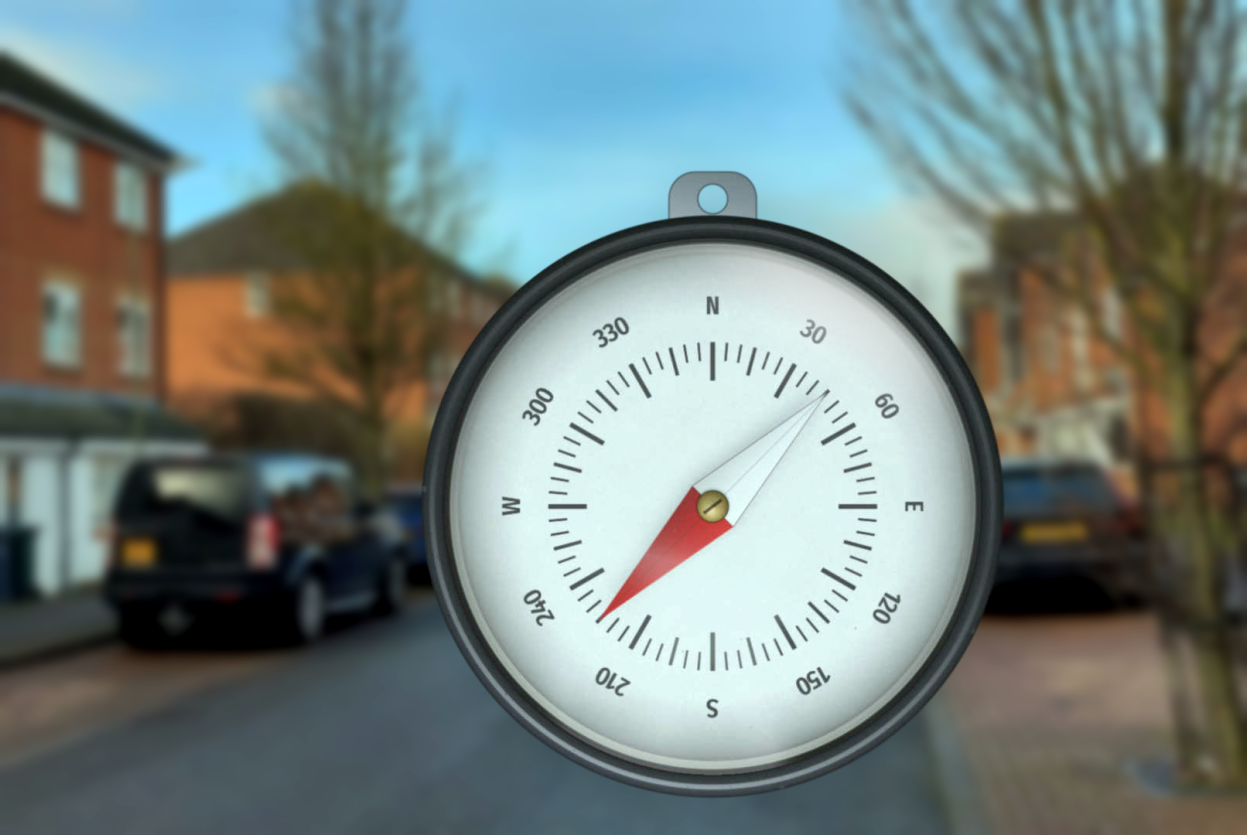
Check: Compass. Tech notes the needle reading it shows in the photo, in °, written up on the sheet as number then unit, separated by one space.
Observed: 225 °
